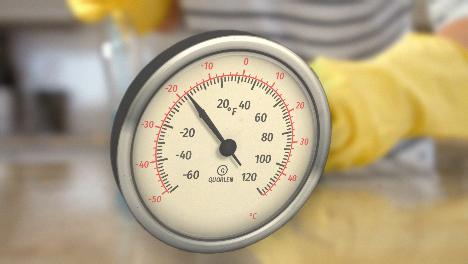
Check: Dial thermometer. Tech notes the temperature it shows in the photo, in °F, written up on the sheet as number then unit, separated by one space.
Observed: 0 °F
